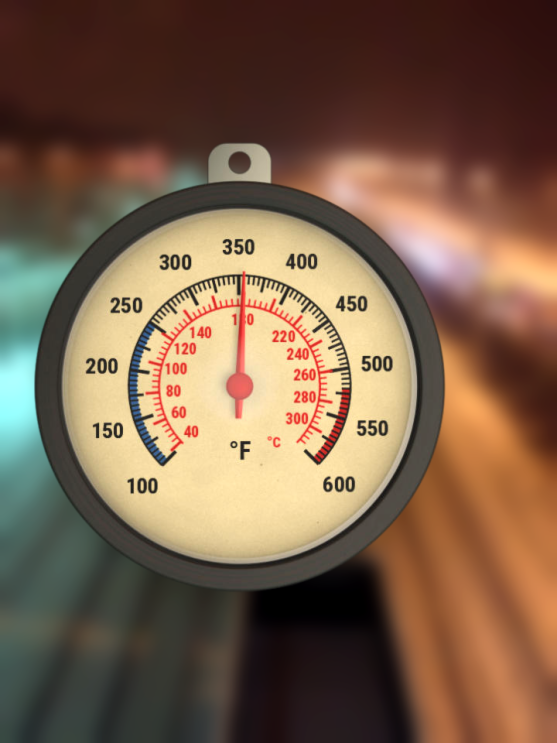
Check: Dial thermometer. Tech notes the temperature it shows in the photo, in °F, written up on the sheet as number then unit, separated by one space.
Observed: 355 °F
